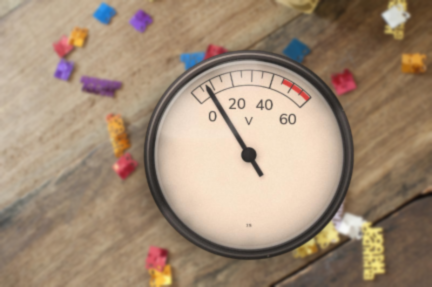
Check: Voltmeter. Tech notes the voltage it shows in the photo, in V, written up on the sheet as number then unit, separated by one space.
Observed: 7.5 V
